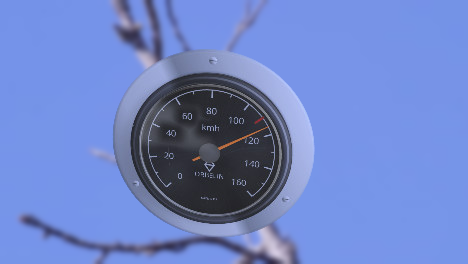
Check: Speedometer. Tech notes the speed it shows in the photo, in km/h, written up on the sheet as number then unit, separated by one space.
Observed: 115 km/h
